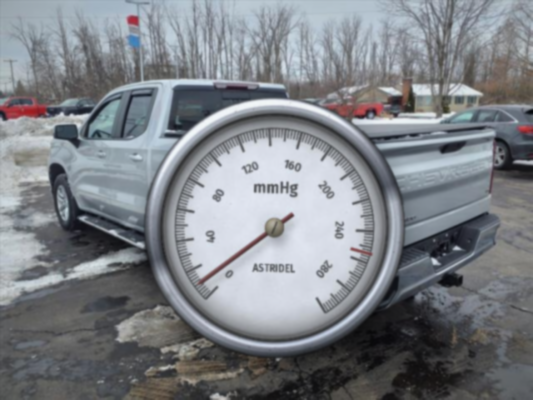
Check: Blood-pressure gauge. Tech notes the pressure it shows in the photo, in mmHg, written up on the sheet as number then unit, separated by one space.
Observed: 10 mmHg
